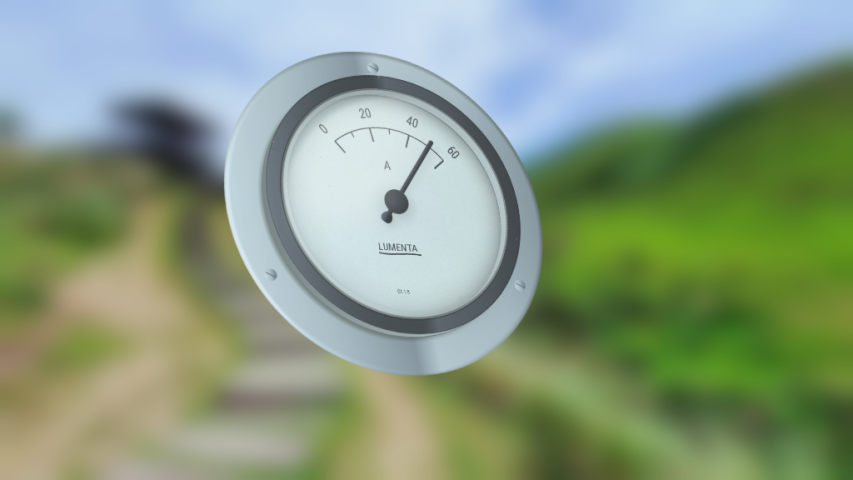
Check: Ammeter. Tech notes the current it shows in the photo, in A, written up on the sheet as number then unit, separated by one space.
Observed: 50 A
